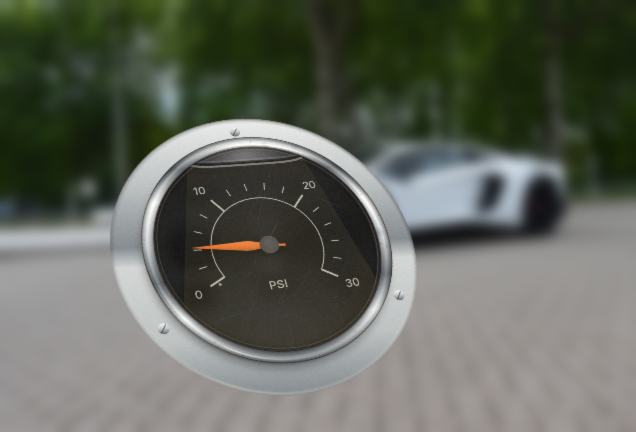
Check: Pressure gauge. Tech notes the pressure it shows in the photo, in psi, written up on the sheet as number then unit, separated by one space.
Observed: 4 psi
